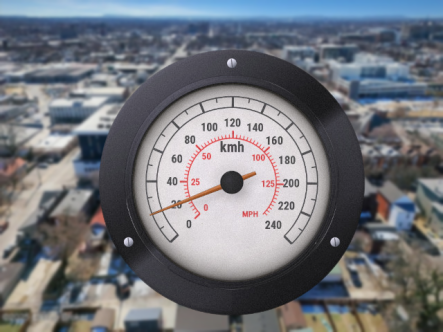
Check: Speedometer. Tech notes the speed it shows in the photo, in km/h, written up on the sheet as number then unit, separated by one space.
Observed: 20 km/h
